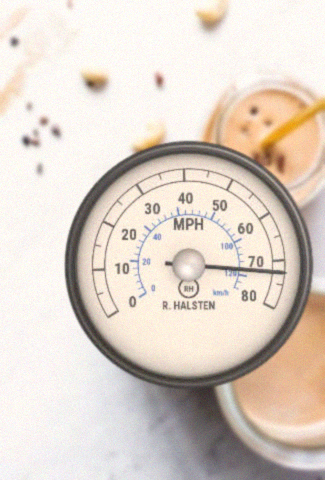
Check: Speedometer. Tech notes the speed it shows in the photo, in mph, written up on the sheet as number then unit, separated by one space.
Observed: 72.5 mph
